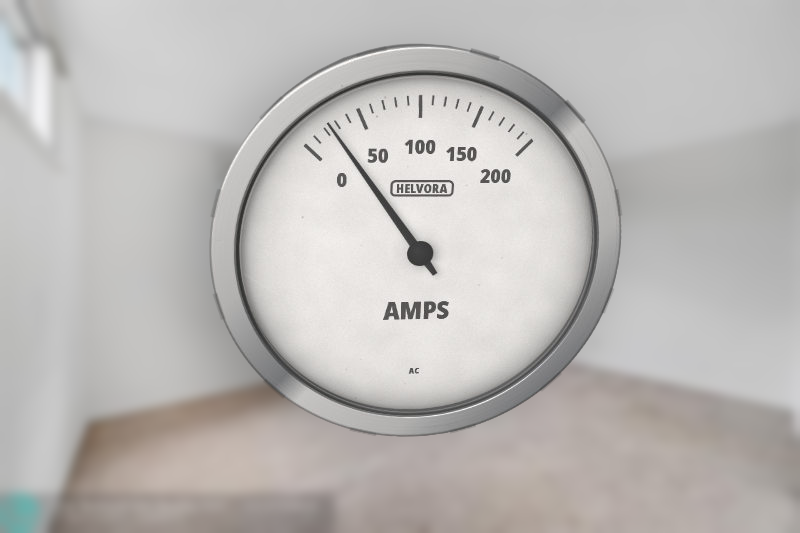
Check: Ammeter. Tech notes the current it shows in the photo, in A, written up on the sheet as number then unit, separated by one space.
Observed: 25 A
